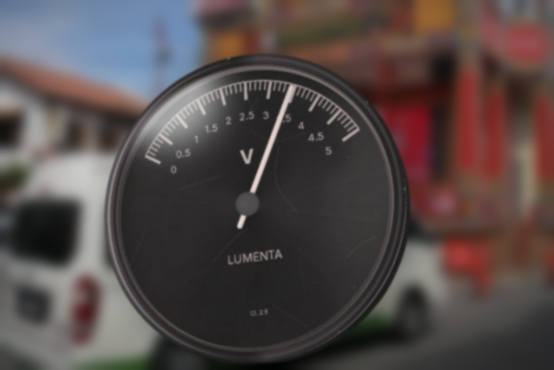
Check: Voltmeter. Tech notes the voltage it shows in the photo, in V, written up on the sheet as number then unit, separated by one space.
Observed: 3.5 V
